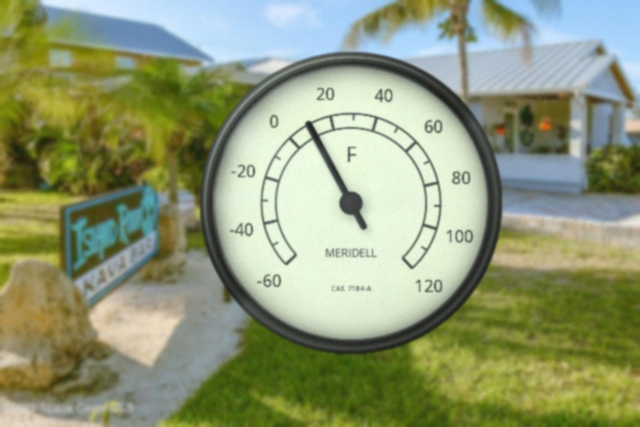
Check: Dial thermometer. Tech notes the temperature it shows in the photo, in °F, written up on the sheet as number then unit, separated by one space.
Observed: 10 °F
